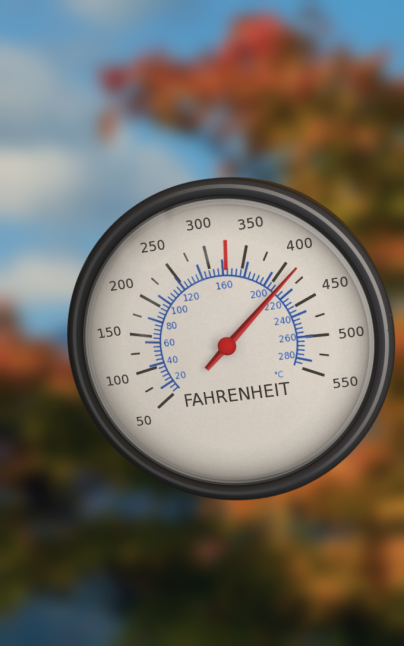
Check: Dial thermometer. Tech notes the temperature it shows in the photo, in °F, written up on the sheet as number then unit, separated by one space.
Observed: 412.5 °F
